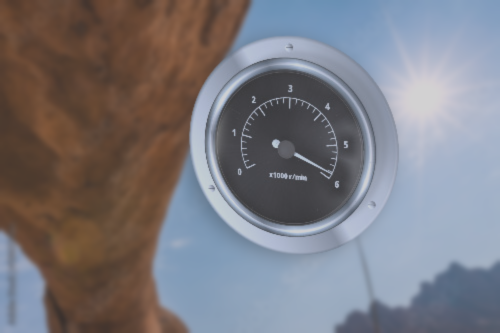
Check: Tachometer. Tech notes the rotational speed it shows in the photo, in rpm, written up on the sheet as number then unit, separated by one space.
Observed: 5800 rpm
